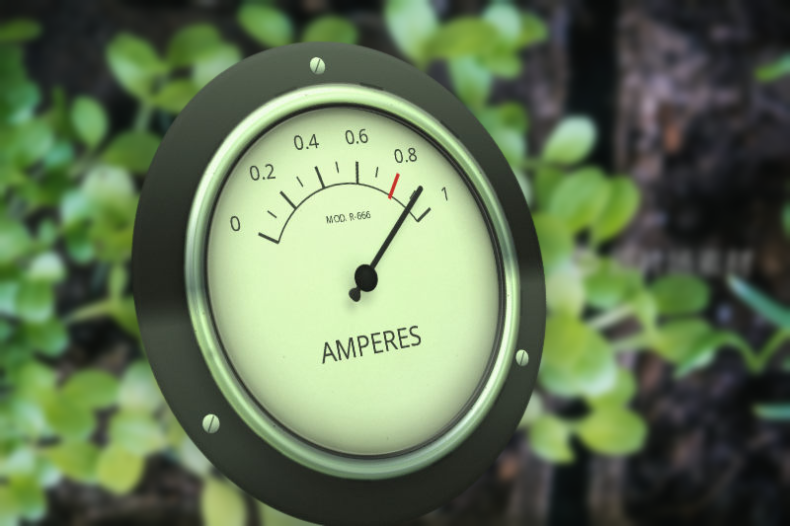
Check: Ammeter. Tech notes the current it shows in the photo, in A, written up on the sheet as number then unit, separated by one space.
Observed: 0.9 A
